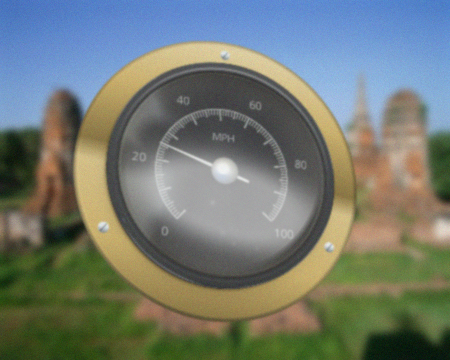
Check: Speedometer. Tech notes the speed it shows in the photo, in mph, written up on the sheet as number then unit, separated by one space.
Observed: 25 mph
